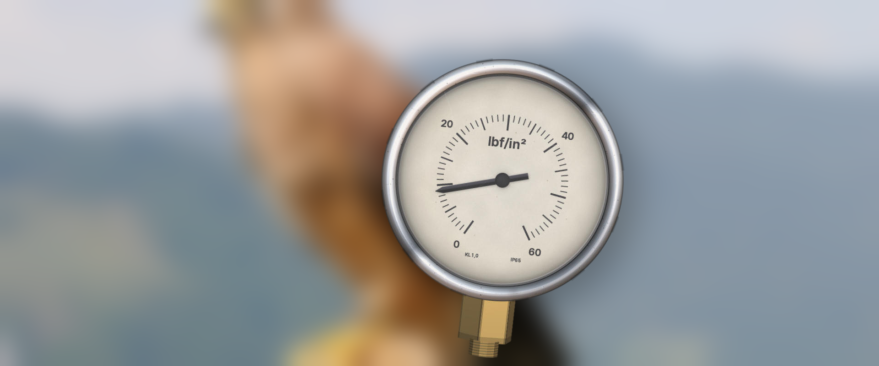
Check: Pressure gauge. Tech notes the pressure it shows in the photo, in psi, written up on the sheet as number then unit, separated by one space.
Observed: 9 psi
